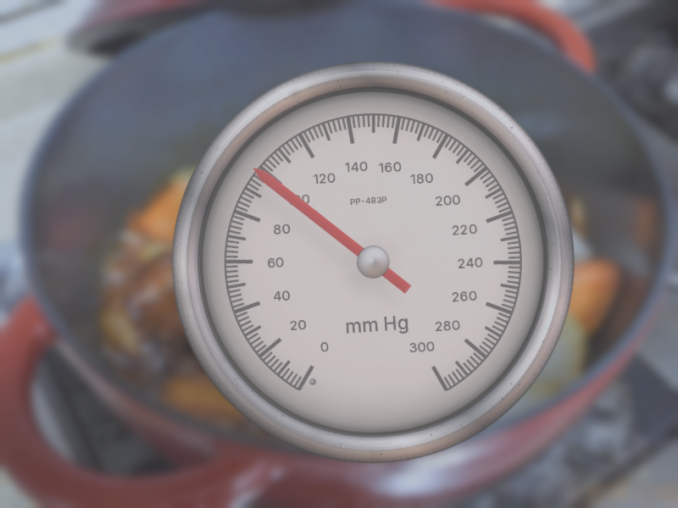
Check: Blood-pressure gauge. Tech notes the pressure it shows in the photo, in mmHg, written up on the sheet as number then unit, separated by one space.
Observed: 98 mmHg
